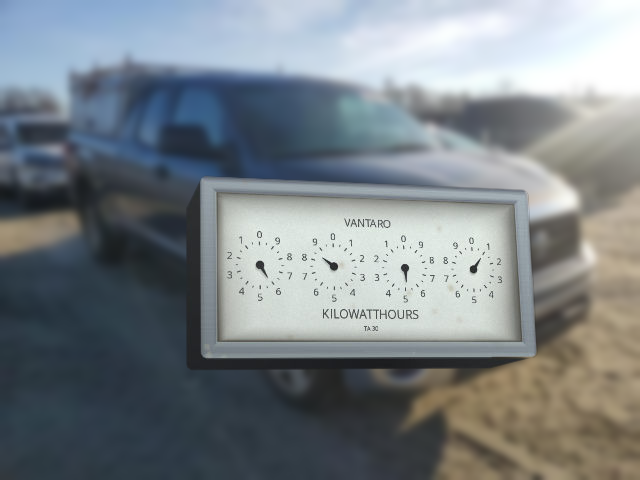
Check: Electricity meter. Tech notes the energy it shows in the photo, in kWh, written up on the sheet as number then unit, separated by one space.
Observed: 5851 kWh
